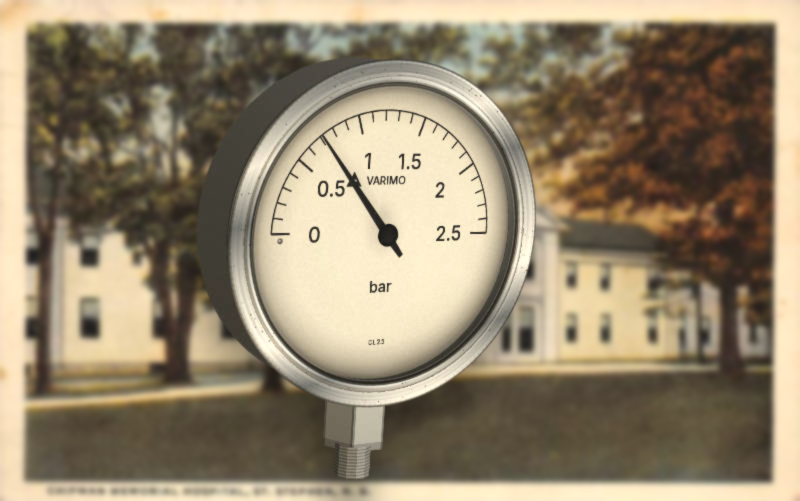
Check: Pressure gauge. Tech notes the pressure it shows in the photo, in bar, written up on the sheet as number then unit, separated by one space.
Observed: 0.7 bar
